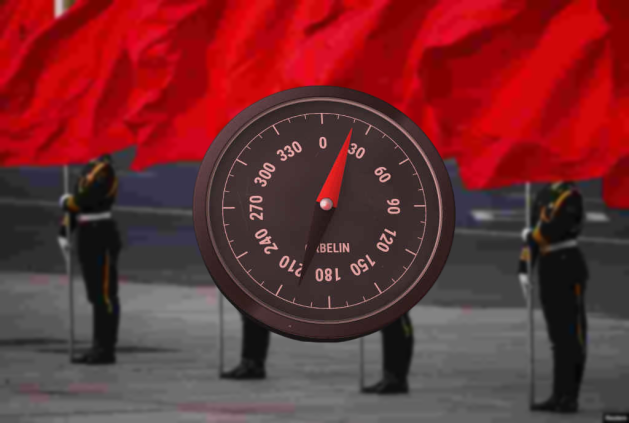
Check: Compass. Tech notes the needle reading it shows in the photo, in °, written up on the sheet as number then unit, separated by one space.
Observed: 20 °
